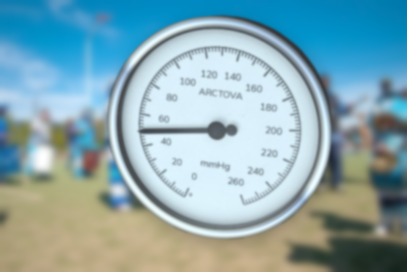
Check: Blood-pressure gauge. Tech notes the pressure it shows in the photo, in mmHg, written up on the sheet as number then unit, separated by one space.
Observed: 50 mmHg
